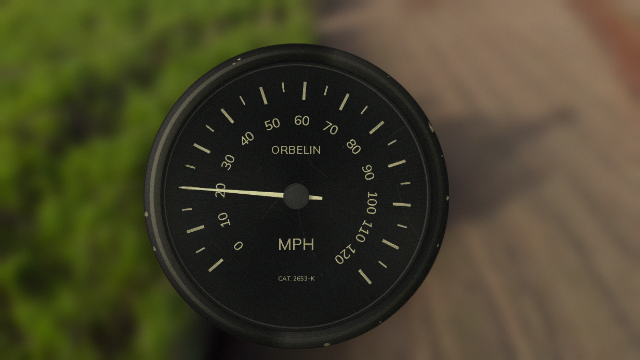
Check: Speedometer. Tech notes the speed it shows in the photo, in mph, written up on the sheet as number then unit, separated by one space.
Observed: 20 mph
